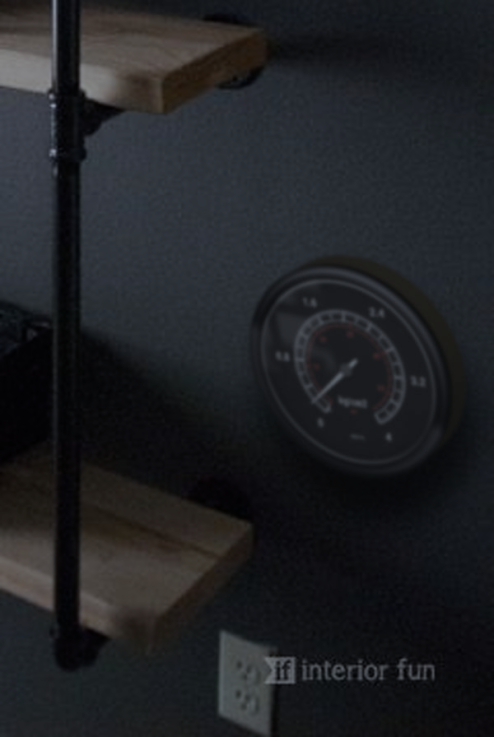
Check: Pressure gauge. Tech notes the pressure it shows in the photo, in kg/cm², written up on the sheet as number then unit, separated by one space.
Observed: 0.2 kg/cm²
